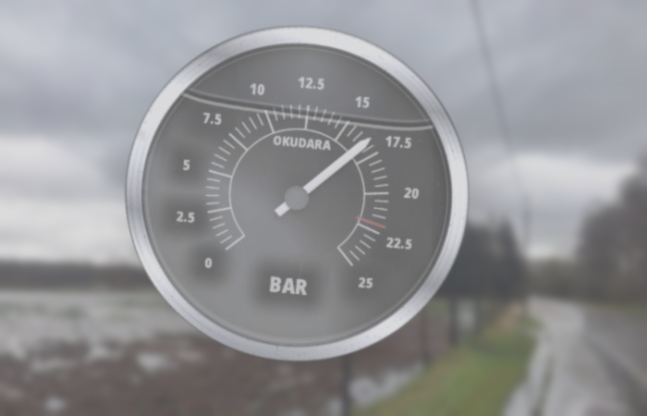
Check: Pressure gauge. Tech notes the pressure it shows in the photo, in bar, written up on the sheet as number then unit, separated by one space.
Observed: 16.5 bar
